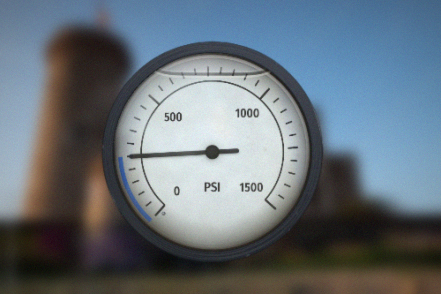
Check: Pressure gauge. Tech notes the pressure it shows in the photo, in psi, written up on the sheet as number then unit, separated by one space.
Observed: 250 psi
